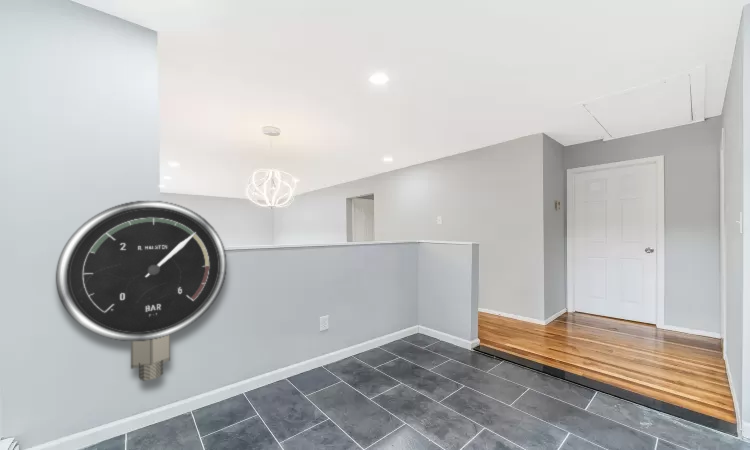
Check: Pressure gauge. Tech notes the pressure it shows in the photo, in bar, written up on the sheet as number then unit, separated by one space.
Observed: 4 bar
